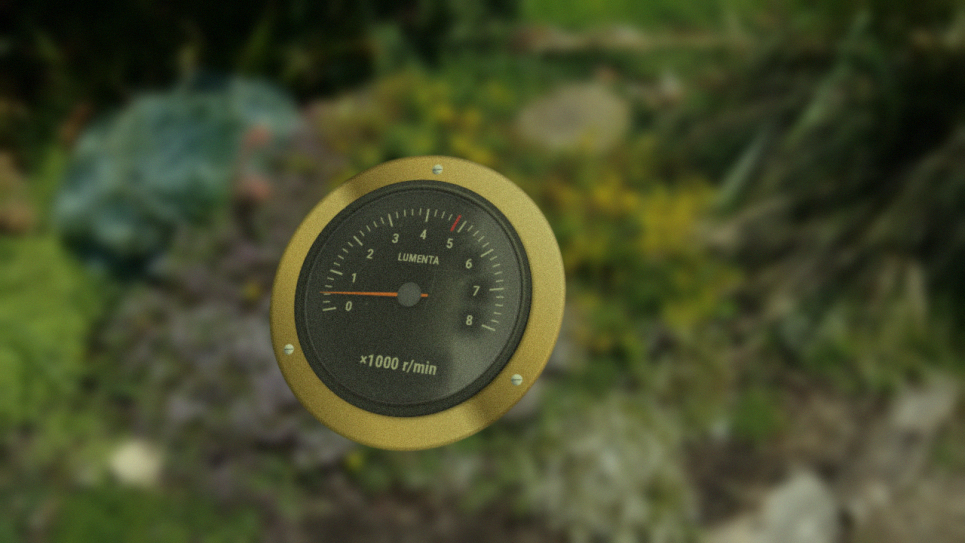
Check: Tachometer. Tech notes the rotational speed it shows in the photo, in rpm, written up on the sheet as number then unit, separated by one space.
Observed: 400 rpm
